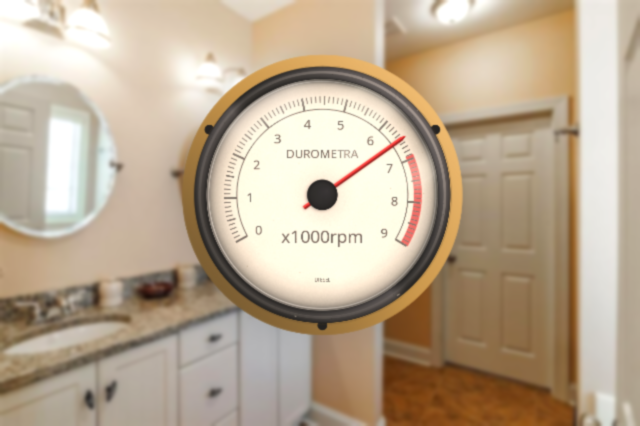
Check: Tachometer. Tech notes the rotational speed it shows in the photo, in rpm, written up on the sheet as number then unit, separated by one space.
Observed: 6500 rpm
